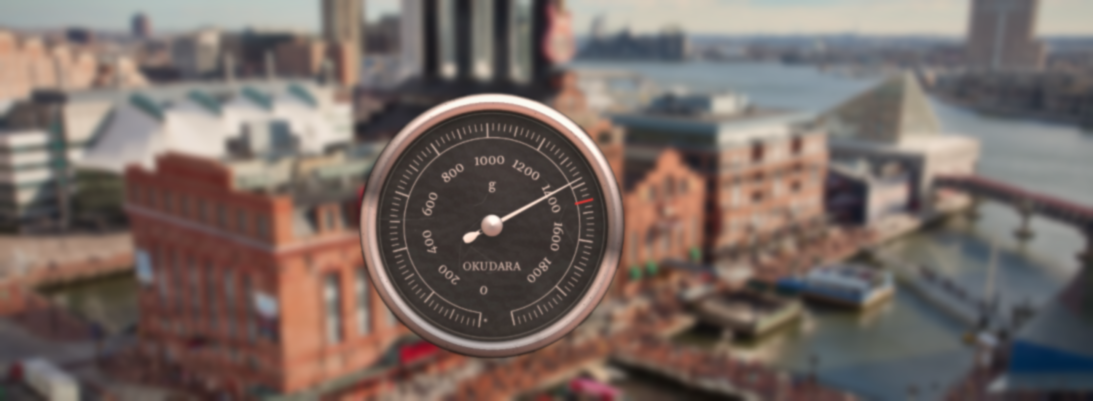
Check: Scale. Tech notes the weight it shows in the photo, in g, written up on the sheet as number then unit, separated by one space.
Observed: 1380 g
